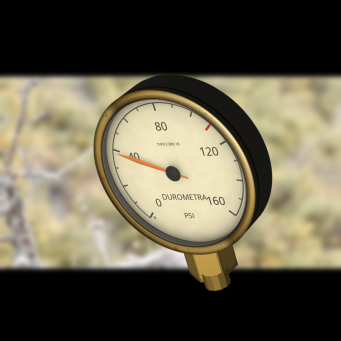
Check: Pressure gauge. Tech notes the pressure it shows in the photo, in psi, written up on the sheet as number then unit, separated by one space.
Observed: 40 psi
